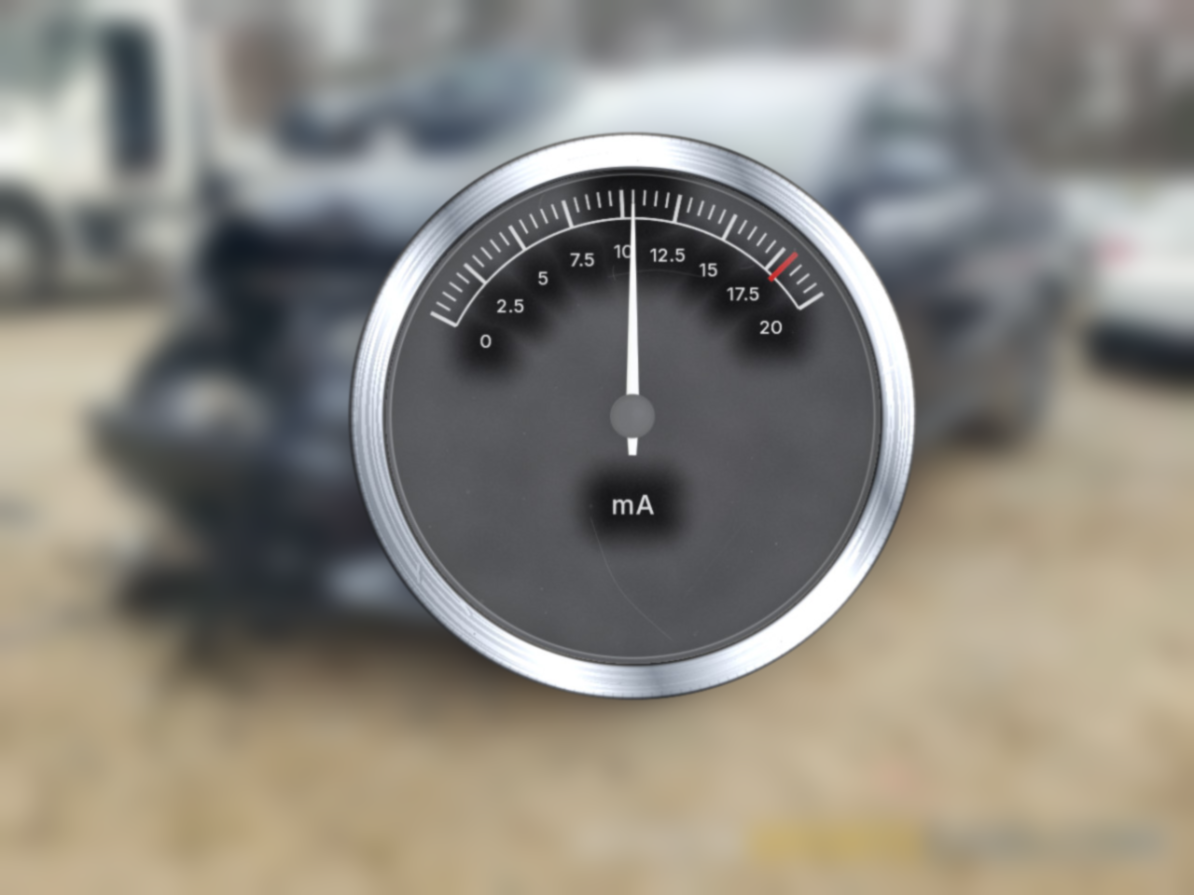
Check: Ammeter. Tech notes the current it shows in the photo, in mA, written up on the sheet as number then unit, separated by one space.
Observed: 10.5 mA
